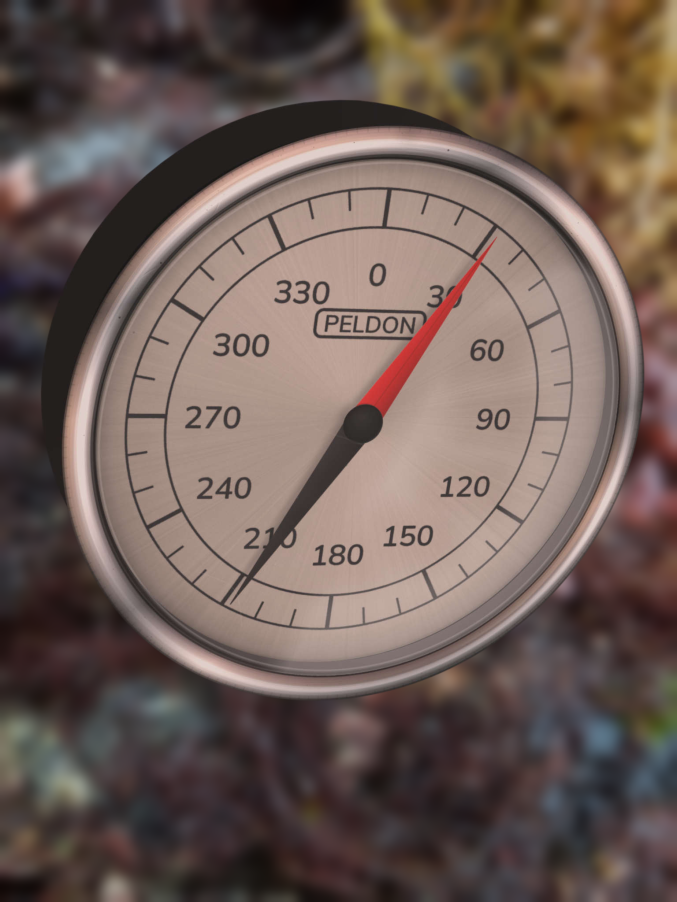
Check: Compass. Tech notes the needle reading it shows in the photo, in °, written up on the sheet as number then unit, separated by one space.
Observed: 30 °
